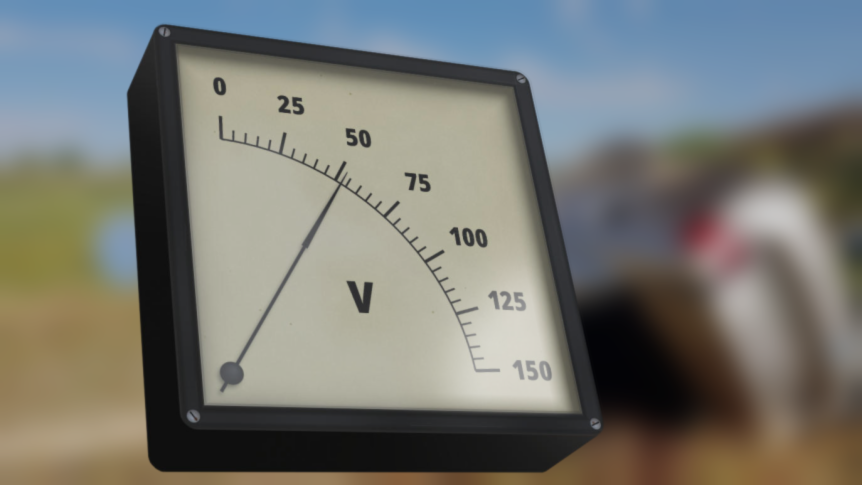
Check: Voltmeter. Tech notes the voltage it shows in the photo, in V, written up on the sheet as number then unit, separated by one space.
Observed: 52.5 V
